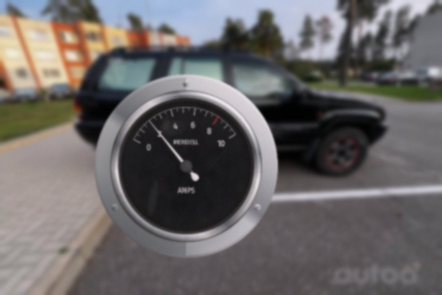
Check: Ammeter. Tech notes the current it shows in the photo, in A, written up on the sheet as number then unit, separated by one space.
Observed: 2 A
